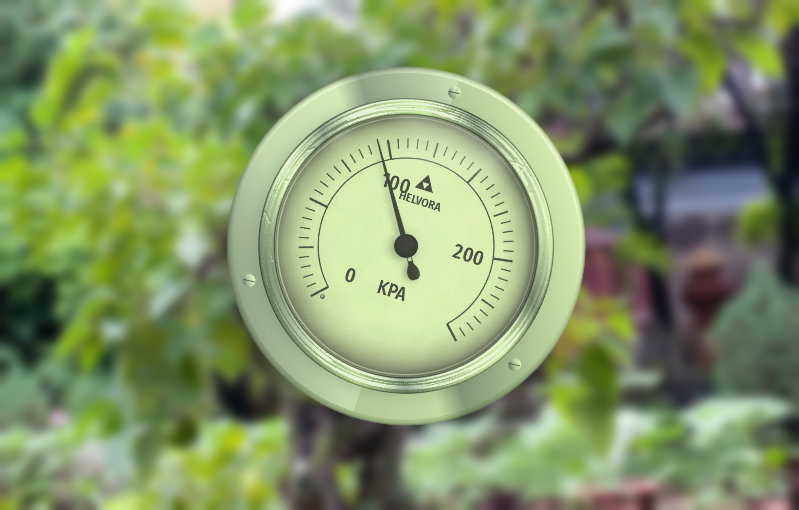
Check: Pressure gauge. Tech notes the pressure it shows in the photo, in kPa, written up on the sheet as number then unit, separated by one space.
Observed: 95 kPa
